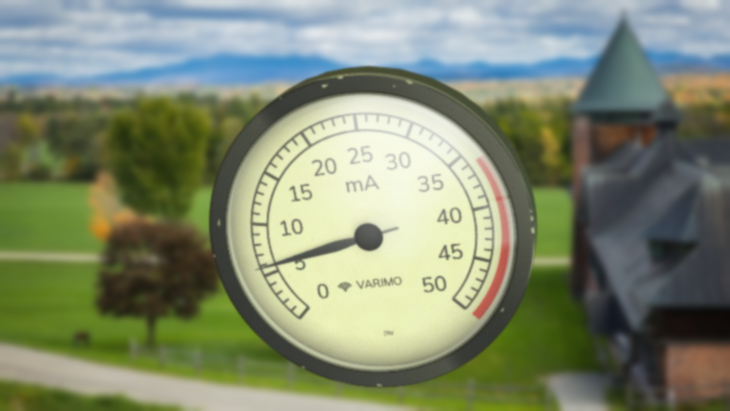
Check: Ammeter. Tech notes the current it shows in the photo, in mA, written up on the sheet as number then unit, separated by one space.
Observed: 6 mA
